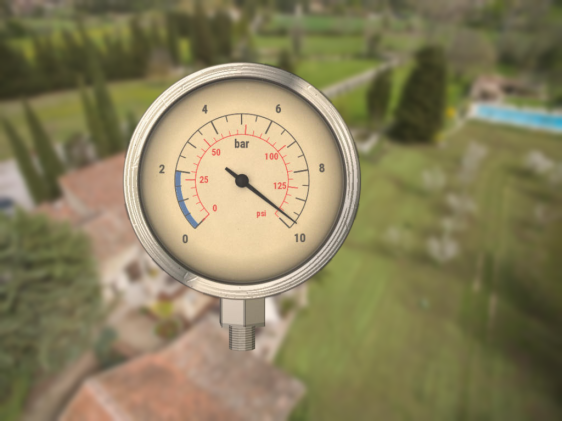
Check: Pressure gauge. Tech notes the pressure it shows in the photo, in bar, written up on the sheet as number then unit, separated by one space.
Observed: 9.75 bar
